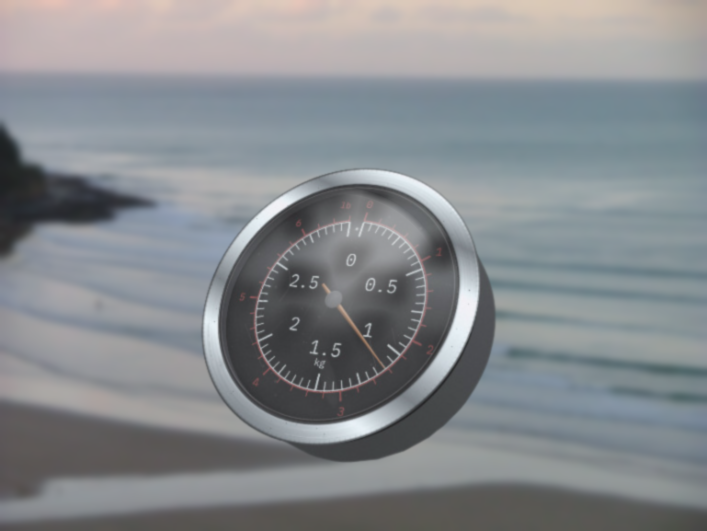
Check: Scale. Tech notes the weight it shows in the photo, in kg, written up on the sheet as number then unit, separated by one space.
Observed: 1.1 kg
